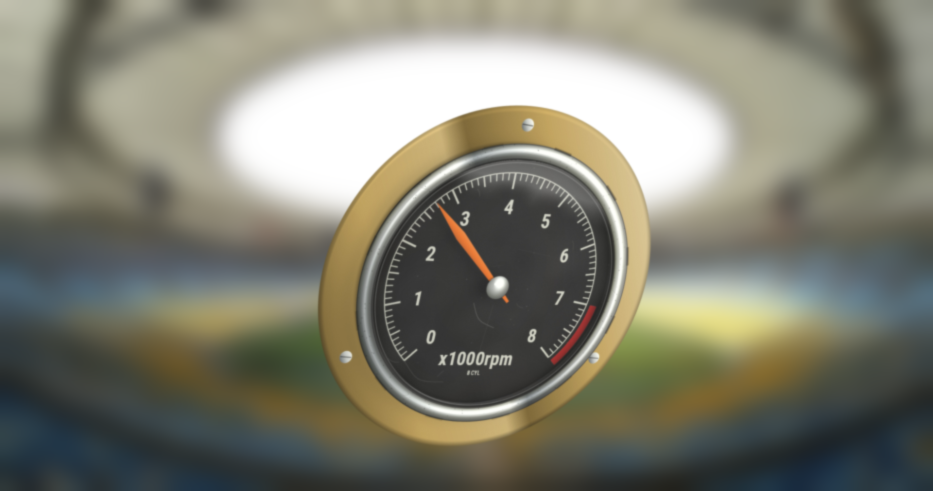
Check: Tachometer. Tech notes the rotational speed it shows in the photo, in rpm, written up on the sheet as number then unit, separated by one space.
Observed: 2700 rpm
